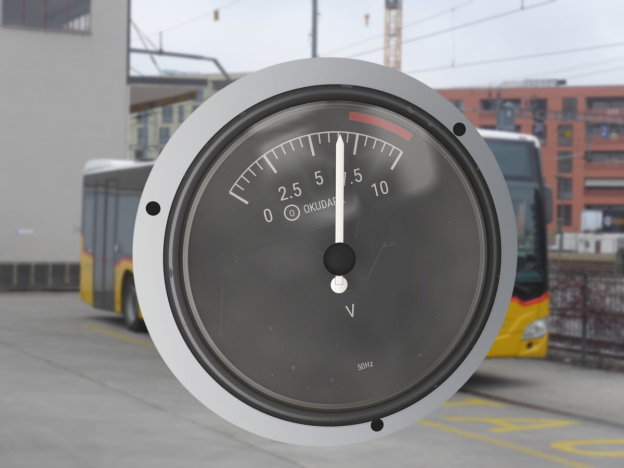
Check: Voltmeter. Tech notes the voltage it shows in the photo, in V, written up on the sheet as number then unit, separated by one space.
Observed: 6.5 V
